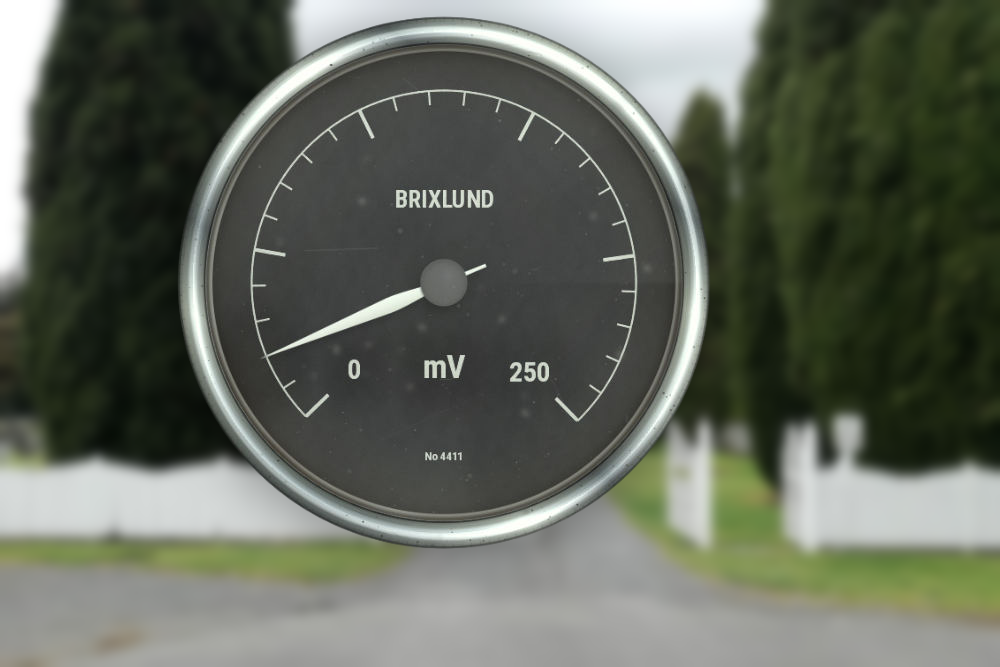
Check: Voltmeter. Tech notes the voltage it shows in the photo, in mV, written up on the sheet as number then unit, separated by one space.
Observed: 20 mV
